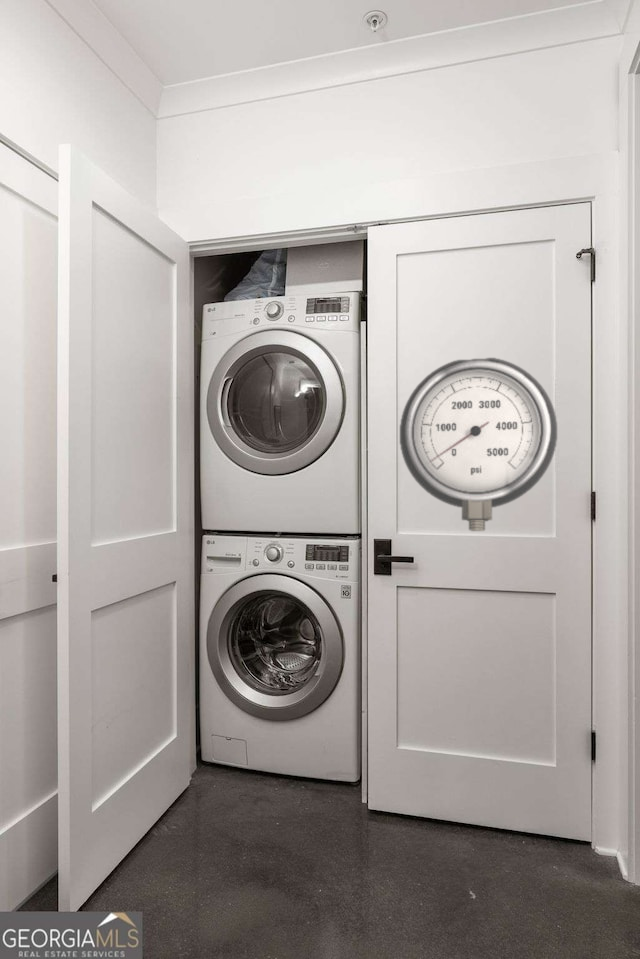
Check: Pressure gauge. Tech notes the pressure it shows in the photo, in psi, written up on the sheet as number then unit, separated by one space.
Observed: 200 psi
